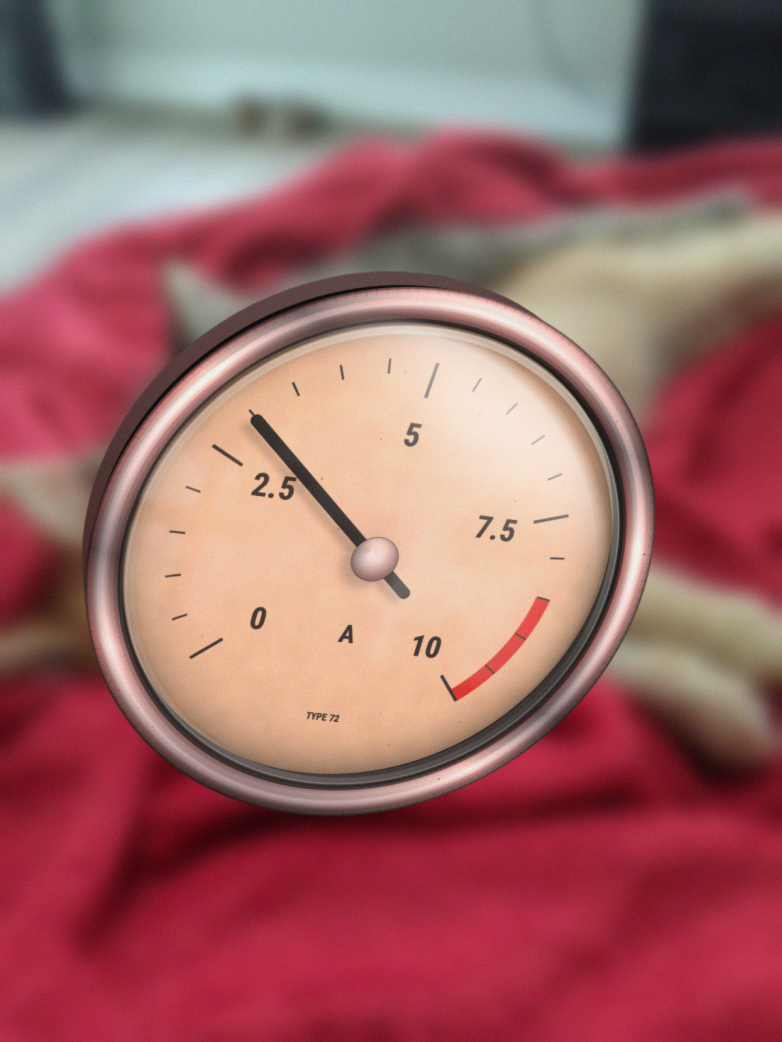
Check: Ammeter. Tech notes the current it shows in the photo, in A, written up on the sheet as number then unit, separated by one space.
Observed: 3 A
